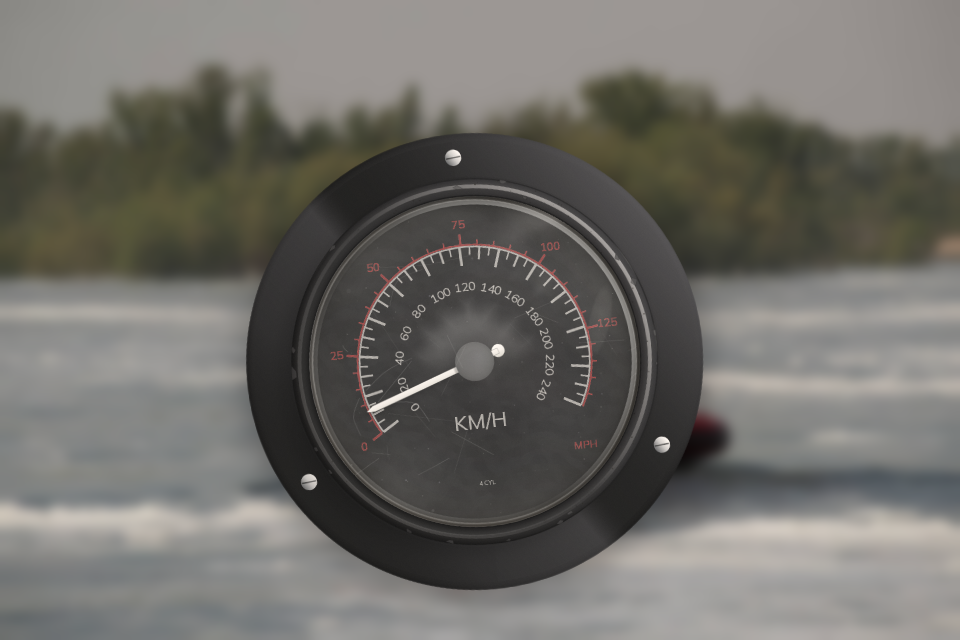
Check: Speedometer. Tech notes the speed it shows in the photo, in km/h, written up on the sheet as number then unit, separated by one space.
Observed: 12.5 km/h
